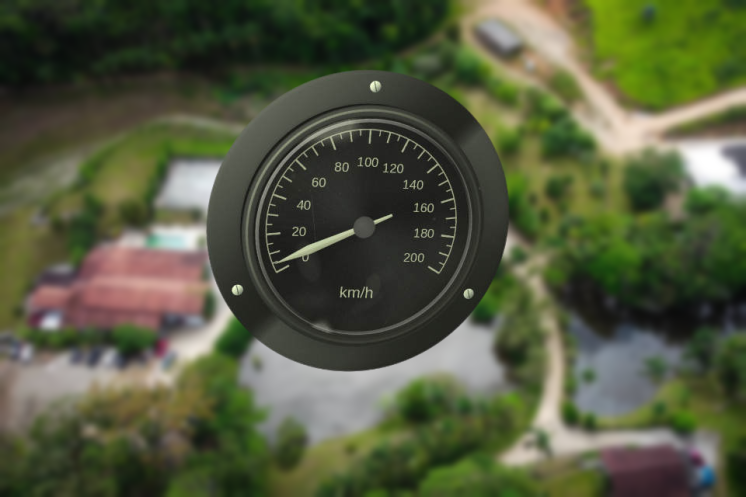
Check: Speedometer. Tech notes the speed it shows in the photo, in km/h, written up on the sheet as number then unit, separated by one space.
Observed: 5 km/h
